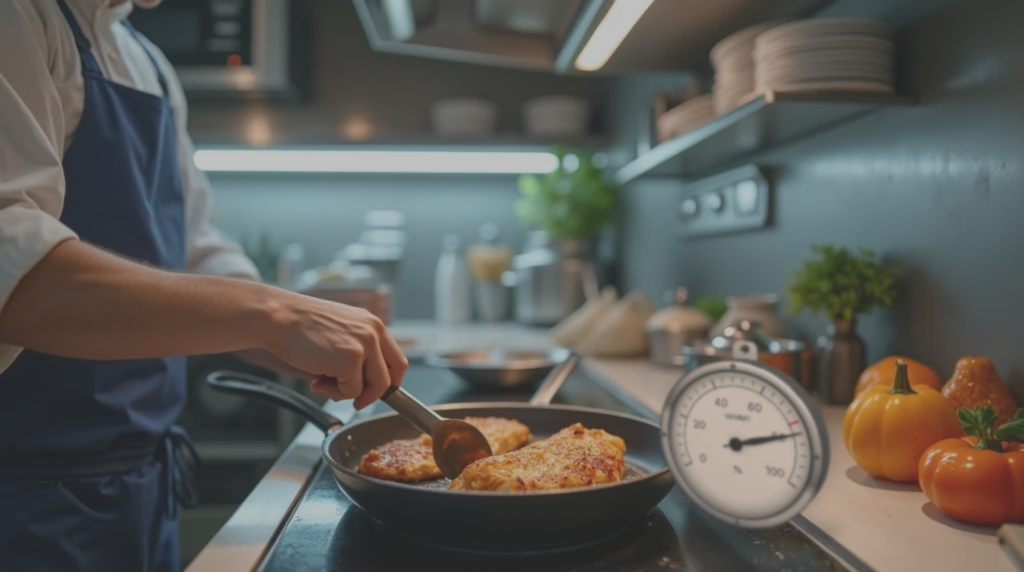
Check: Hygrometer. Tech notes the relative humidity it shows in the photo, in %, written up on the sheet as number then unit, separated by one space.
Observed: 80 %
